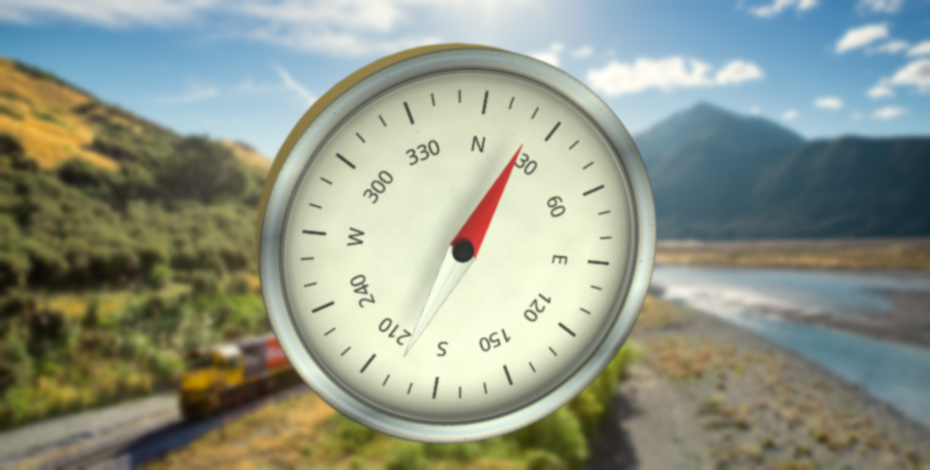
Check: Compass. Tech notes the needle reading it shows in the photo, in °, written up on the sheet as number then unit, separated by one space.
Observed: 20 °
